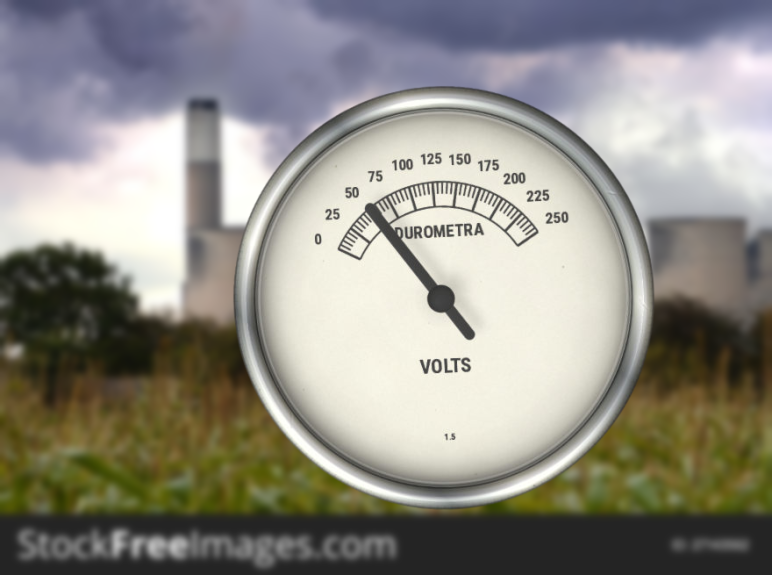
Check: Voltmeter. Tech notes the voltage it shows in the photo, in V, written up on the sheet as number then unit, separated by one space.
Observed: 55 V
